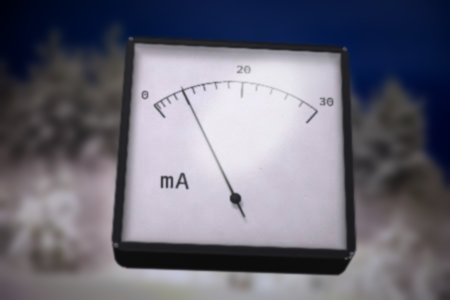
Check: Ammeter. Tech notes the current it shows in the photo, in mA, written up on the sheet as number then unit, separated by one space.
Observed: 10 mA
